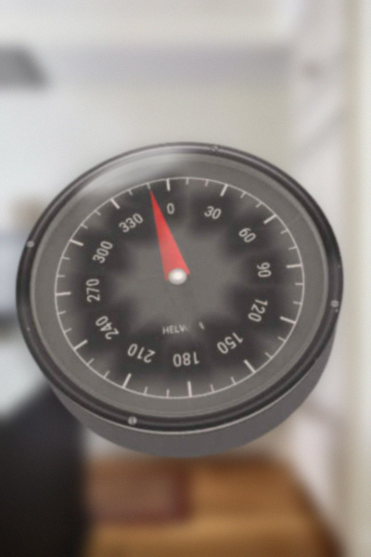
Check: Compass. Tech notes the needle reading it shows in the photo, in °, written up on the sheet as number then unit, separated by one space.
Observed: 350 °
